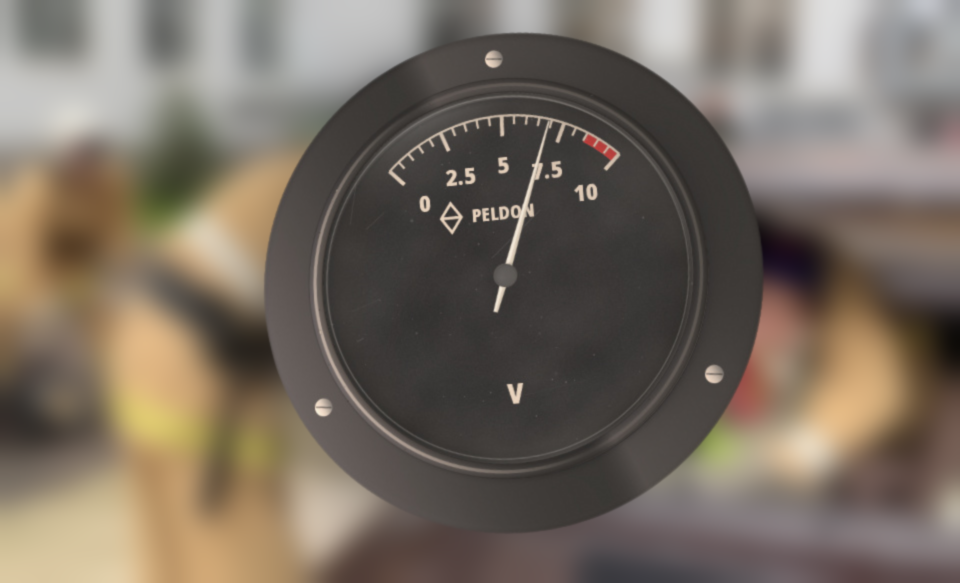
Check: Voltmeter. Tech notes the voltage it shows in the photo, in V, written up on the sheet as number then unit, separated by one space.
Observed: 7 V
